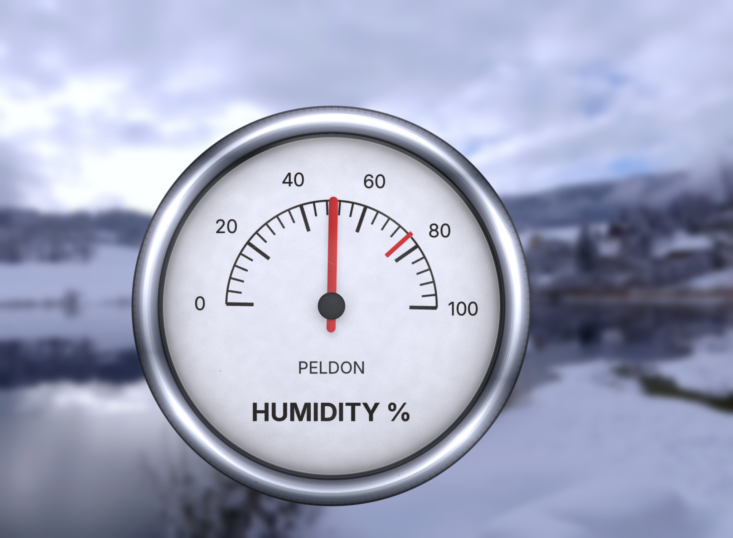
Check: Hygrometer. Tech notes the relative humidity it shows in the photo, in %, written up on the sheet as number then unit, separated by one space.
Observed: 50 %
